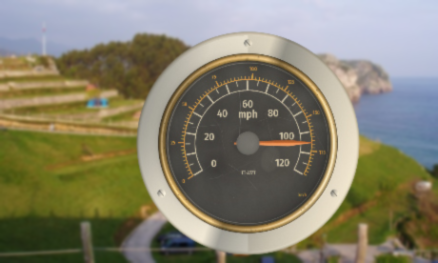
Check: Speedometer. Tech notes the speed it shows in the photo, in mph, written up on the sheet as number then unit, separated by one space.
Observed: 105 mph
